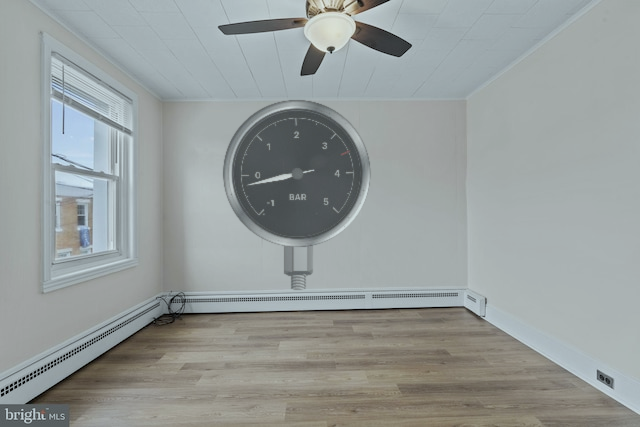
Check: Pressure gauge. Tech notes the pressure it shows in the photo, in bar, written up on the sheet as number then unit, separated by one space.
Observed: -0.25 bar
